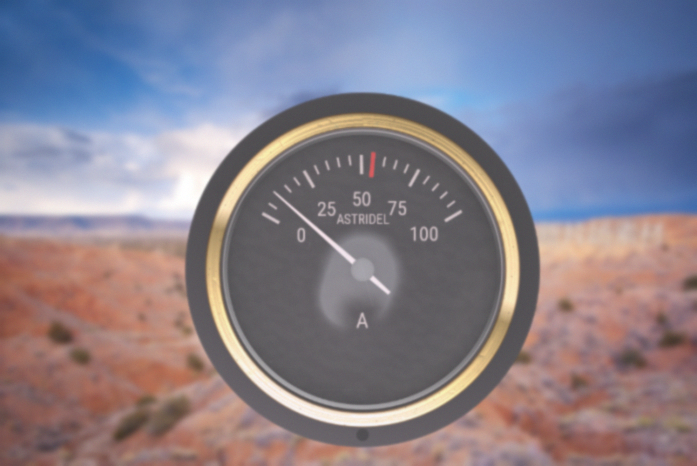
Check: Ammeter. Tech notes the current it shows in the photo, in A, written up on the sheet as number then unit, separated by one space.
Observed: 10 A
